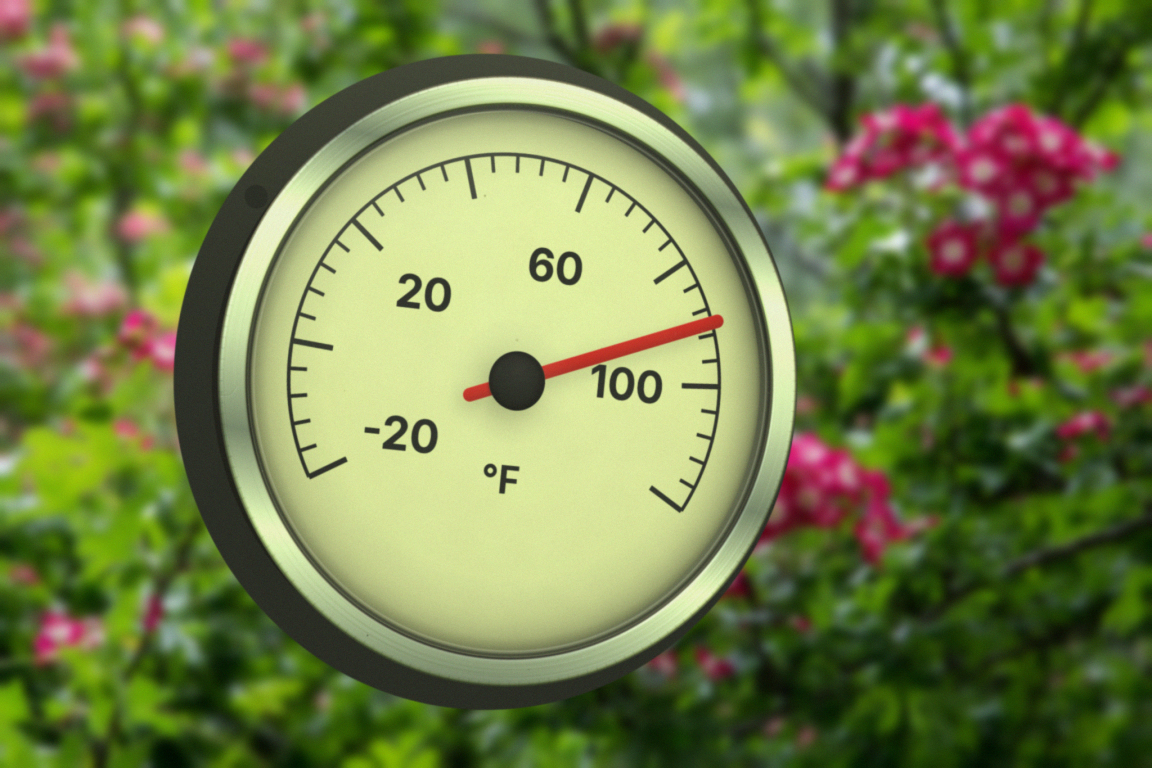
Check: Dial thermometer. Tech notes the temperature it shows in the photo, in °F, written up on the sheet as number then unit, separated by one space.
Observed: 90 °F
